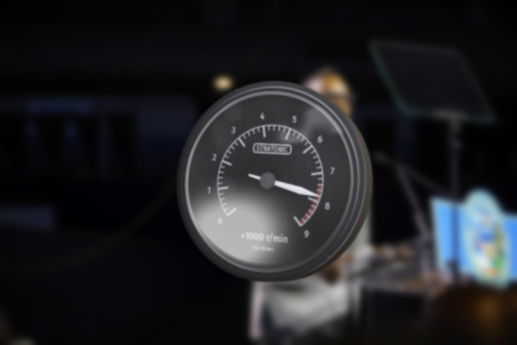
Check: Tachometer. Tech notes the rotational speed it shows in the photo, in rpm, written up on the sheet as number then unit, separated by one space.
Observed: 7800 rpm
